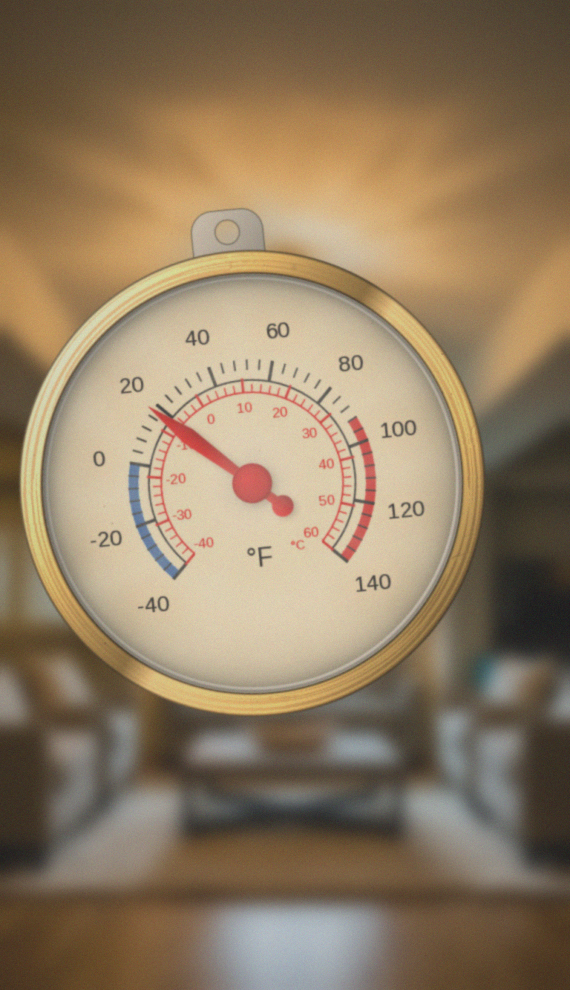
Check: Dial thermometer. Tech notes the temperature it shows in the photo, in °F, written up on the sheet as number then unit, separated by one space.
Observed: 18 °F
